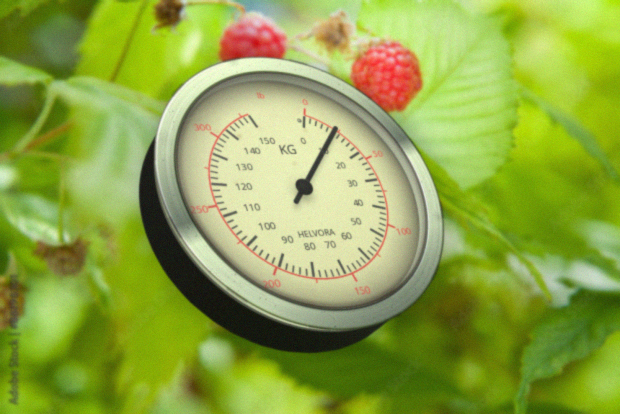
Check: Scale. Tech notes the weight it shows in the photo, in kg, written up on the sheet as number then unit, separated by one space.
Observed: 10 kg
